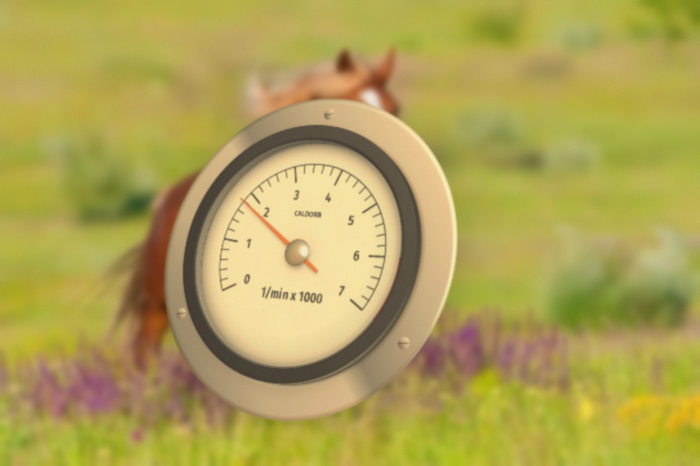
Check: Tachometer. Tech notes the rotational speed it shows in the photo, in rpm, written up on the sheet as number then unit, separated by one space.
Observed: 1800 rpm
